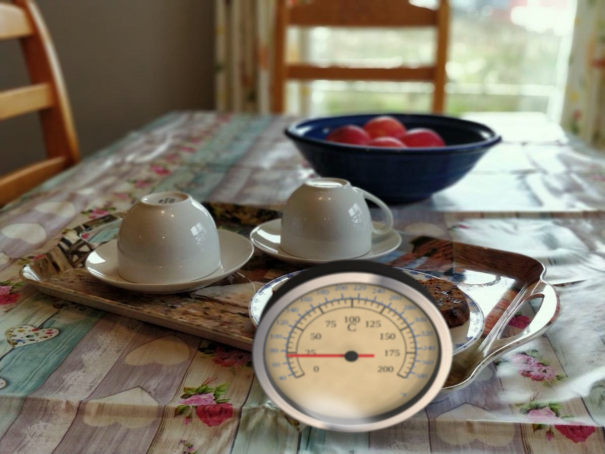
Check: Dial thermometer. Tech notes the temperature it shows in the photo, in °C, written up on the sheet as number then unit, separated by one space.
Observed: 25 °C
